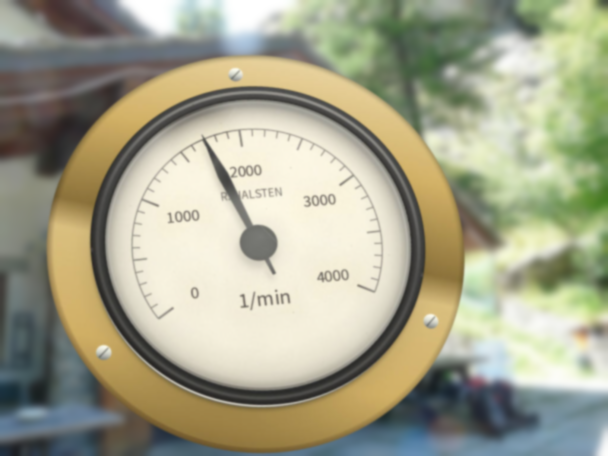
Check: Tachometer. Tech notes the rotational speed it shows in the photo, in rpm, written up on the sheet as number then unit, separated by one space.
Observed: 1700 rpm
